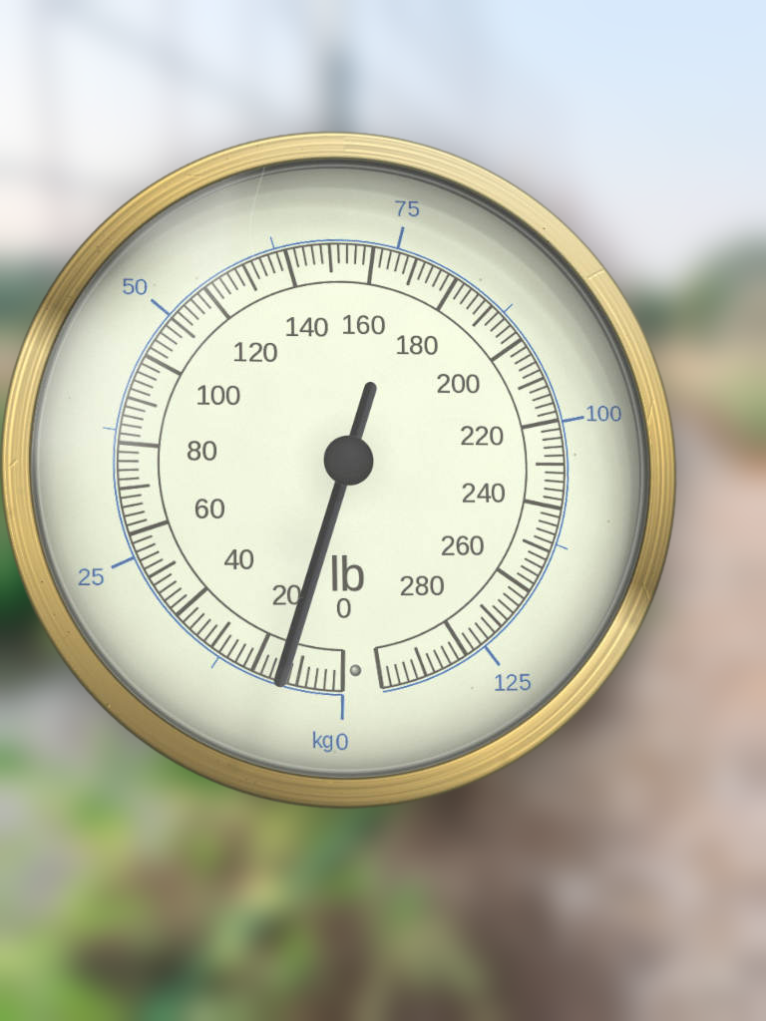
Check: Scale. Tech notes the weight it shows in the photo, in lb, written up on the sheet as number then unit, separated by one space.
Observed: 14 lb
